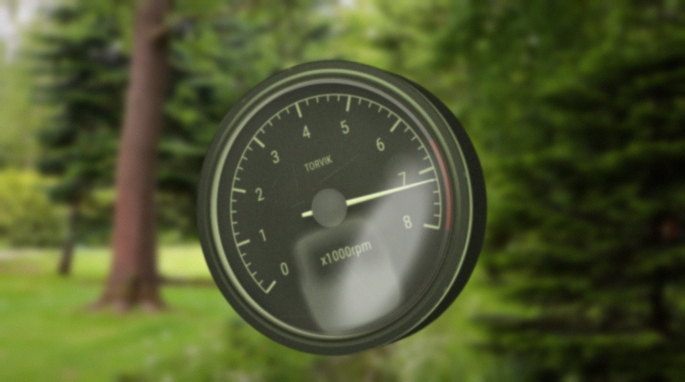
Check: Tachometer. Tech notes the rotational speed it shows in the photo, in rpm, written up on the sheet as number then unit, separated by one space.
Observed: 7200 rpm
